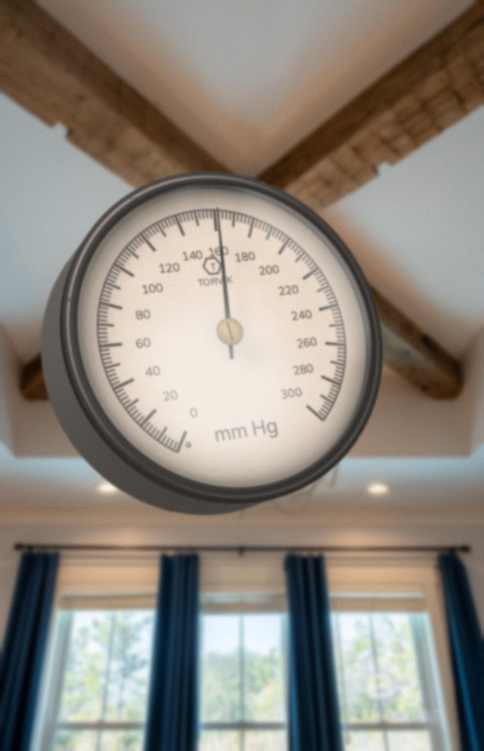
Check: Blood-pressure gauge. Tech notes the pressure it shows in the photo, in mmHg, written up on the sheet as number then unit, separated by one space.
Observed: 160 mmHg
